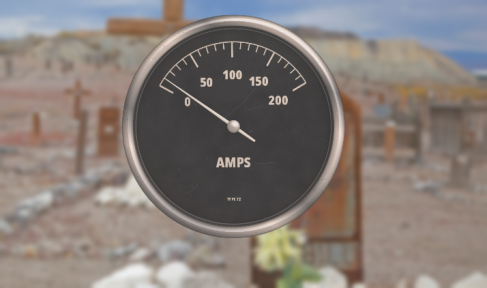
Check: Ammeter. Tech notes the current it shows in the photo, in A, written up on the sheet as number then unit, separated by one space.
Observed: 10 A
